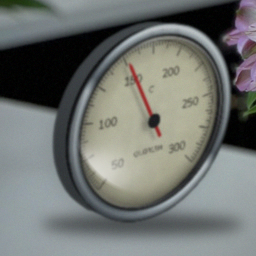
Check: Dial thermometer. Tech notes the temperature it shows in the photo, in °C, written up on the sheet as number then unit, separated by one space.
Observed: 150 °C
